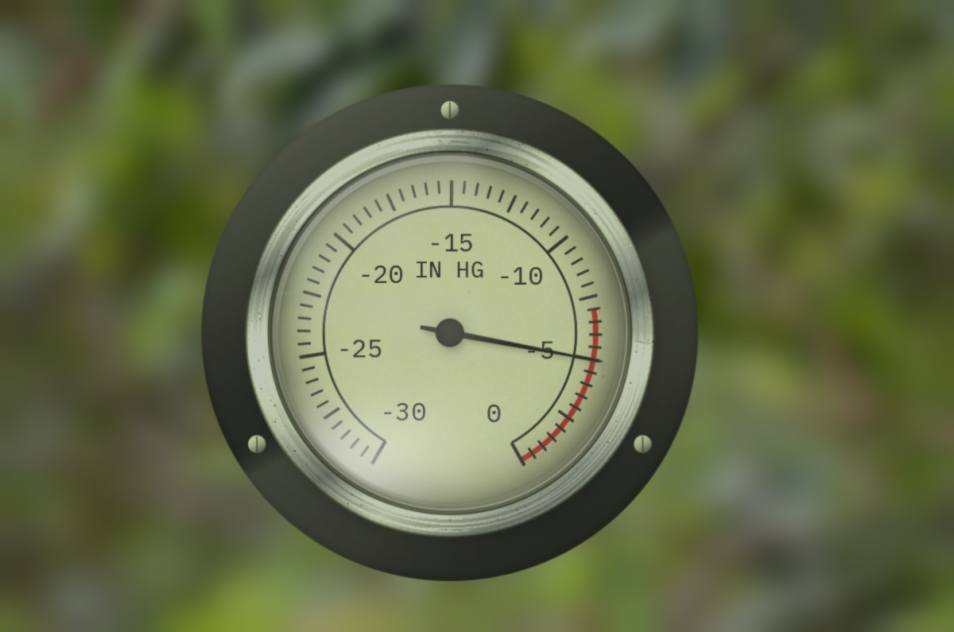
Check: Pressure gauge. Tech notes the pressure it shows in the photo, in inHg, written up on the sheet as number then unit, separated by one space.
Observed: -5 inHg
